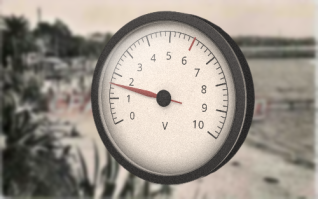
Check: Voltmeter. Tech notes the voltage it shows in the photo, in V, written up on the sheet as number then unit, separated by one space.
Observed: 1.6 V
